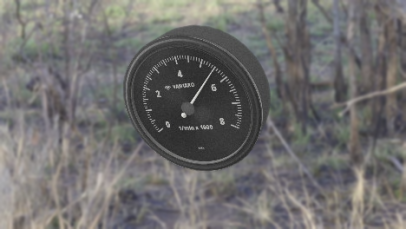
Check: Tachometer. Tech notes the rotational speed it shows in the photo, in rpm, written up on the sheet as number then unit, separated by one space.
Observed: 5500 rpm
